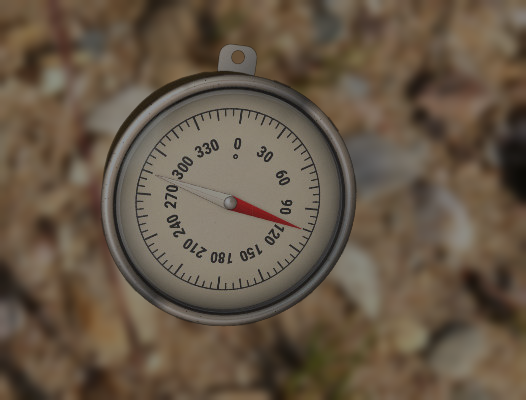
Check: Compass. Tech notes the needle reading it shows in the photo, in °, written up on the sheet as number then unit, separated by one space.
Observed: 105 °
